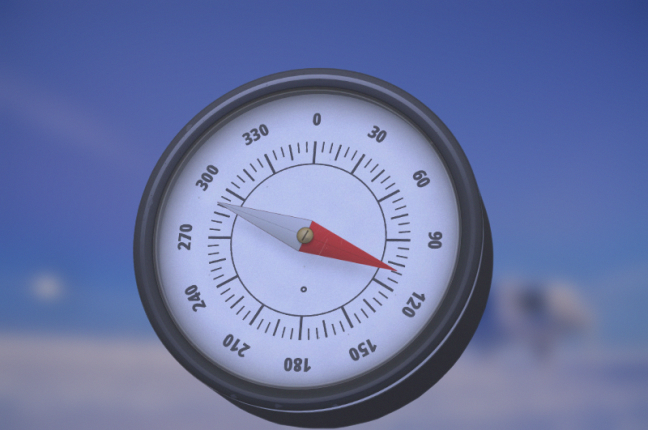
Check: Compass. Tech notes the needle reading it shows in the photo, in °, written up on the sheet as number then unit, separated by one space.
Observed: 110 °
